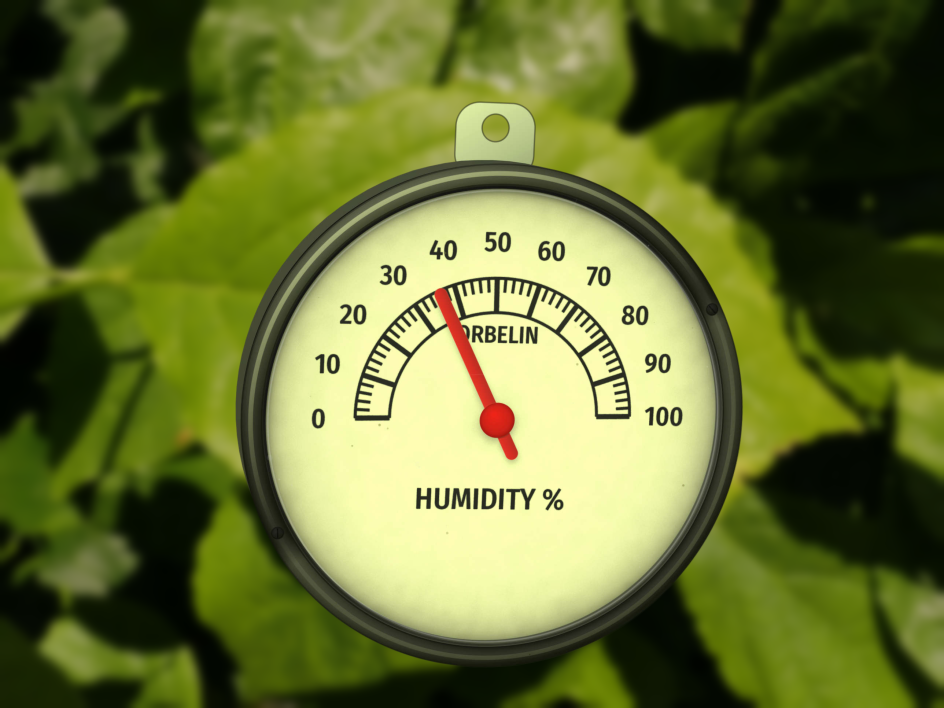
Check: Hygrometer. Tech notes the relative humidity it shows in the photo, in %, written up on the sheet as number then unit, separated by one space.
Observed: 36 %
